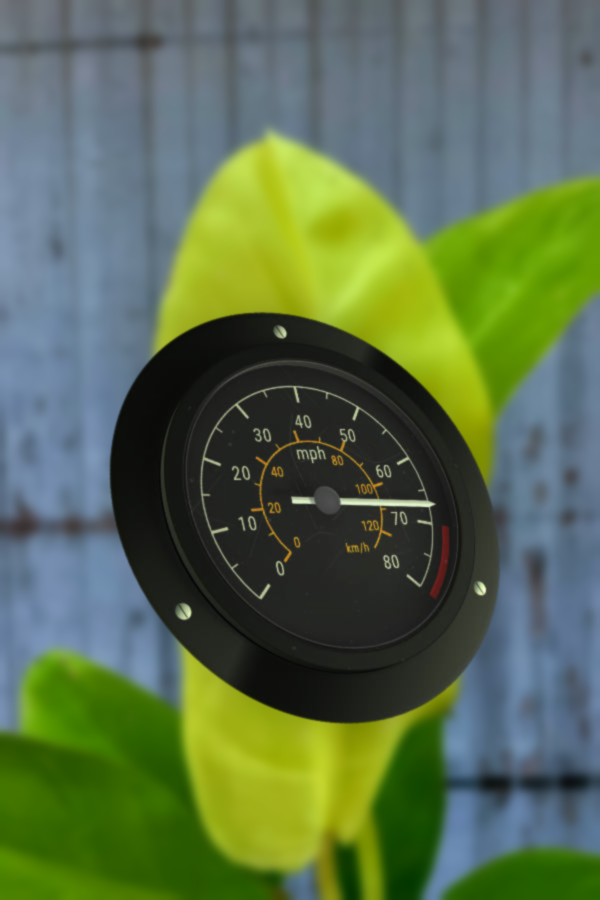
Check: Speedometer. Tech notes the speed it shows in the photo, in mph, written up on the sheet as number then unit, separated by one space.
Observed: 67.5 mph
